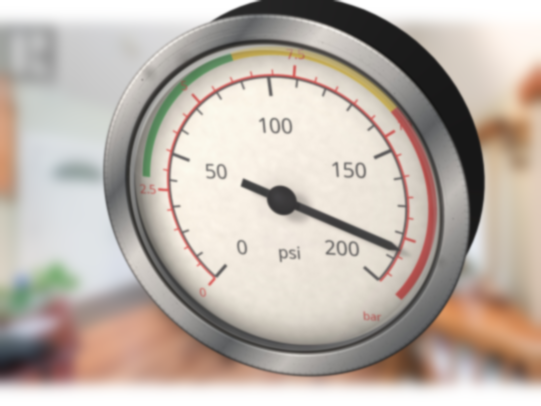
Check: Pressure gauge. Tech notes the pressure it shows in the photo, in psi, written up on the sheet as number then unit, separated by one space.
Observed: 185 psi
